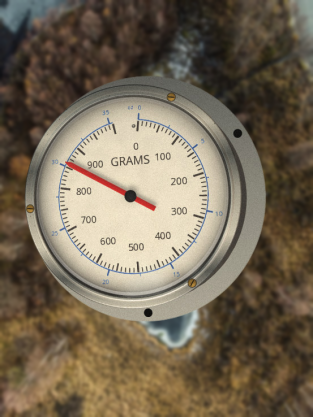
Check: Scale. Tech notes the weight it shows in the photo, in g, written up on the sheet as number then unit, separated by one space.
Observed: 860 g
